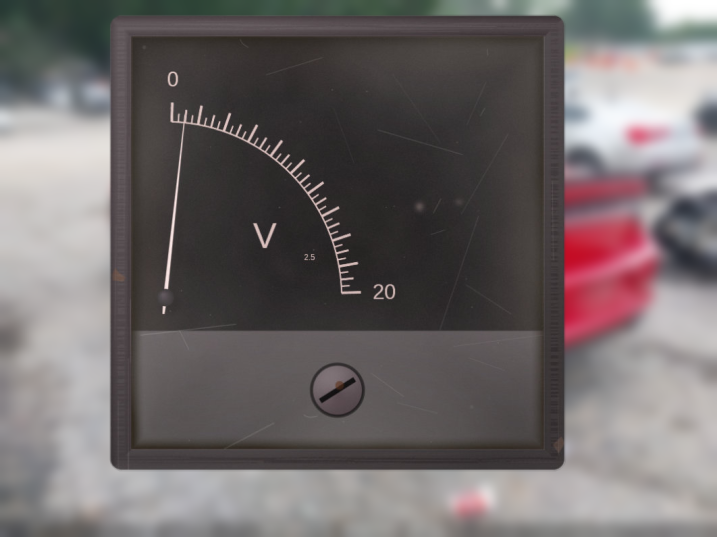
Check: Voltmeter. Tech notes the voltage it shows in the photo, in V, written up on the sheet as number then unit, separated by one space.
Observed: 1 V
